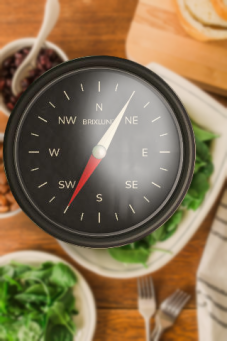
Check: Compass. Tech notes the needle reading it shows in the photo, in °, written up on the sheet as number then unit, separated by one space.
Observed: 210 °
